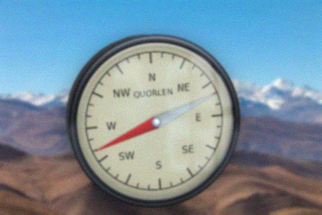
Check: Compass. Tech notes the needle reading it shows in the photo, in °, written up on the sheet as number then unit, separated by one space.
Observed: 250 °
